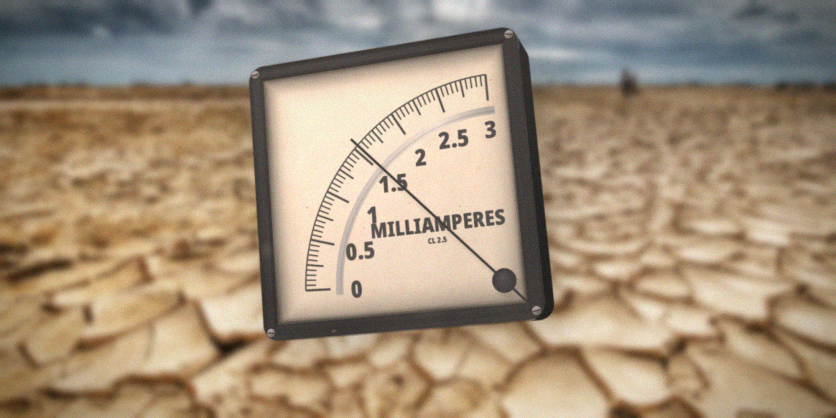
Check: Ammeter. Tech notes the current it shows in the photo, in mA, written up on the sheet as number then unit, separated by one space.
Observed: 1.55 mA
